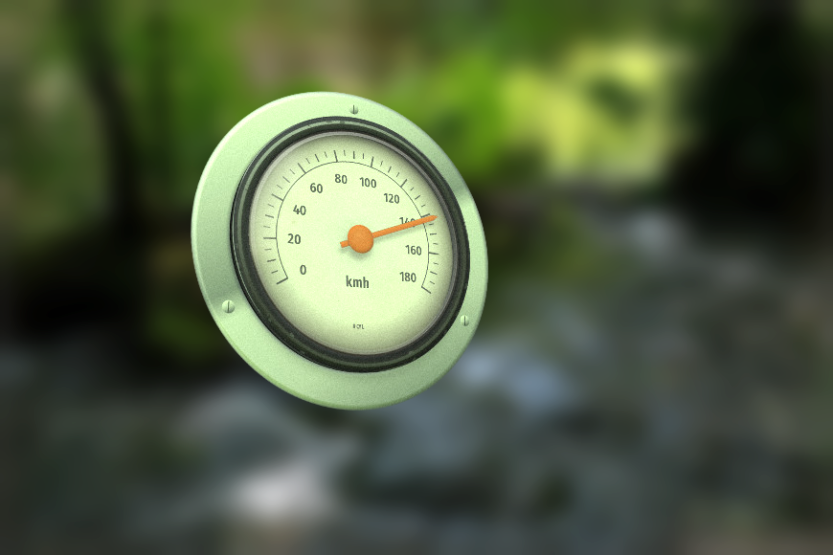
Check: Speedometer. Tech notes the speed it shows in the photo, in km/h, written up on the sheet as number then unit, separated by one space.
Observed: 142.5 km/h
